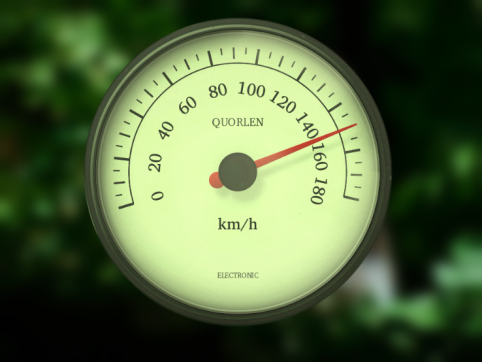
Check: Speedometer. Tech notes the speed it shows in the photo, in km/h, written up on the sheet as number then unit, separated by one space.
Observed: 150 km/h
